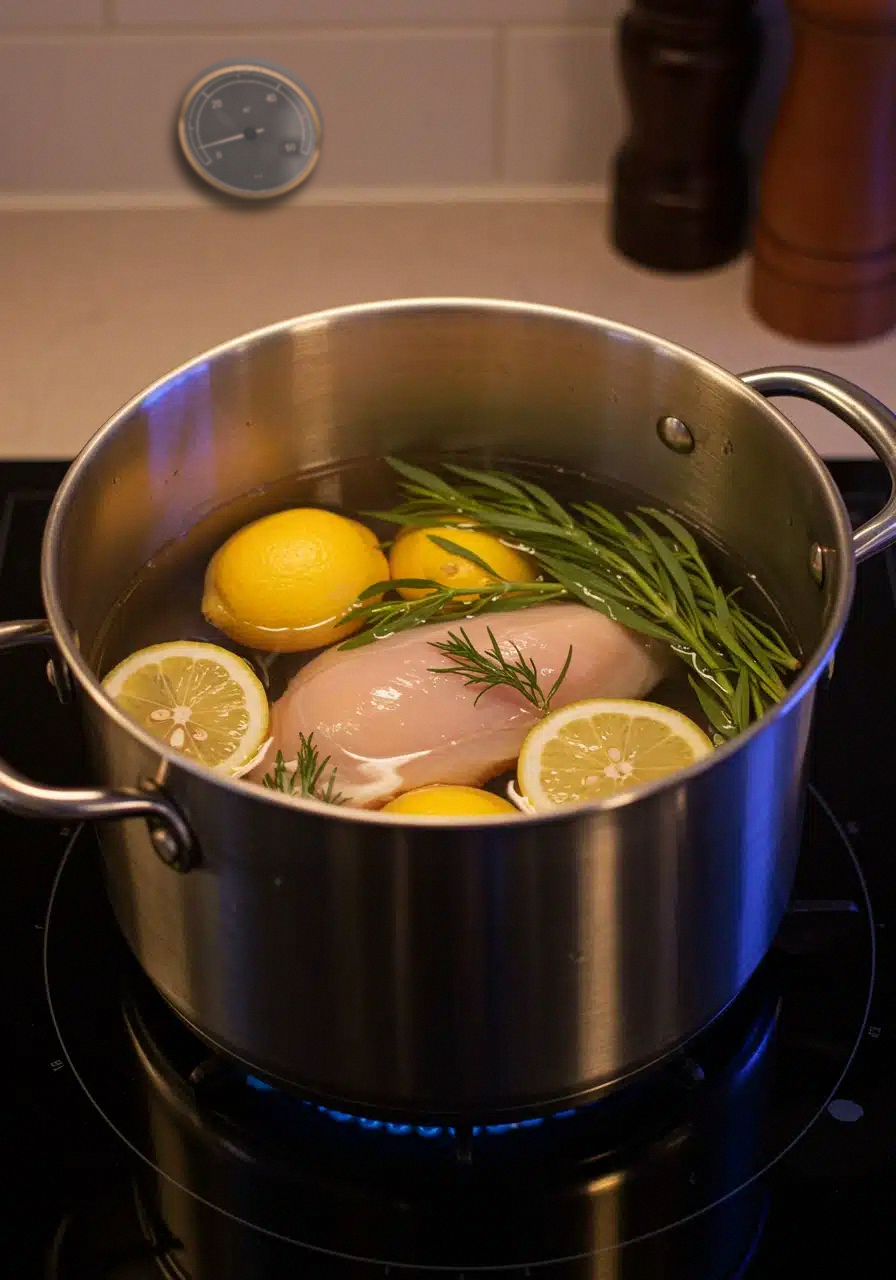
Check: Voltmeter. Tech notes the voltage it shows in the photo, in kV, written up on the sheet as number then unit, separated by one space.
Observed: 5 kV
